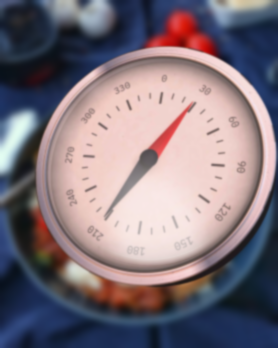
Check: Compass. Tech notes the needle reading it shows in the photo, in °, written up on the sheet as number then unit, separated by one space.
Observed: 30 °
